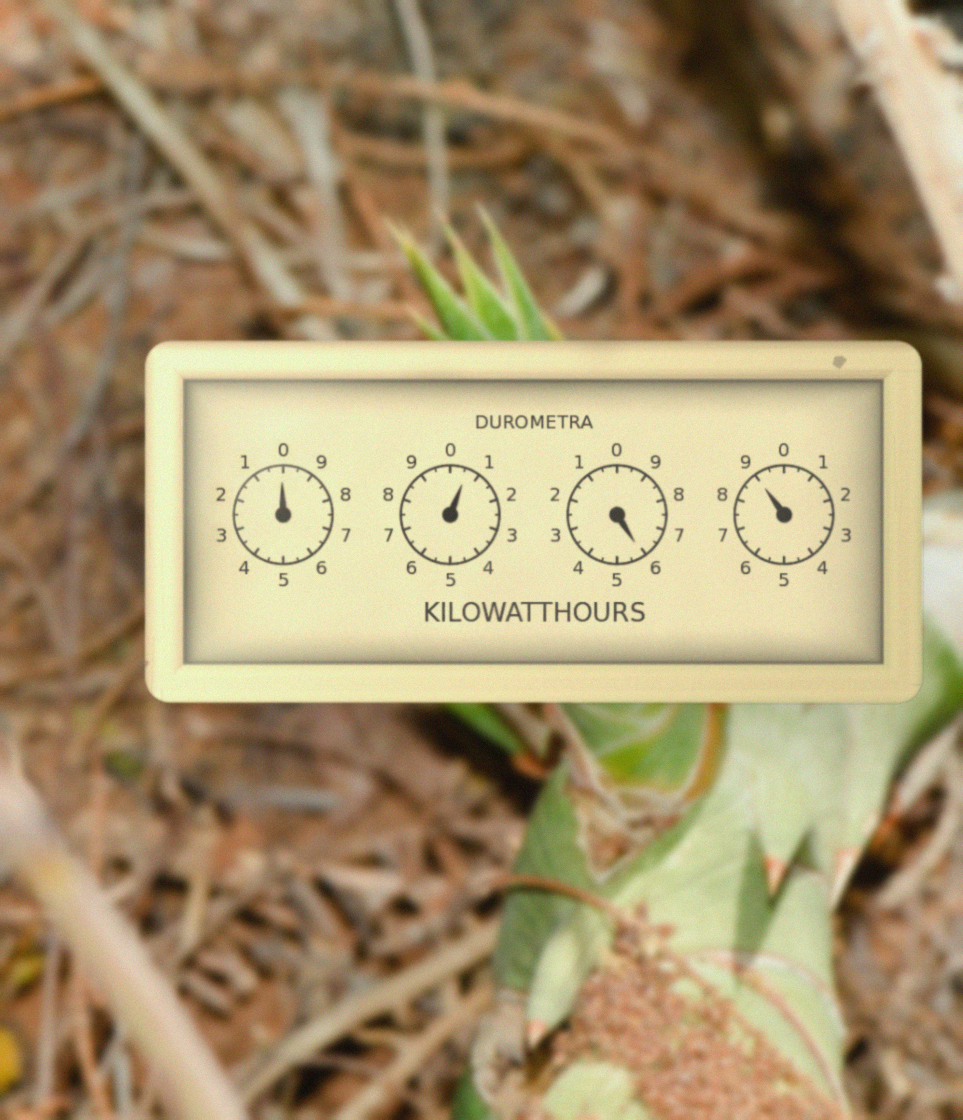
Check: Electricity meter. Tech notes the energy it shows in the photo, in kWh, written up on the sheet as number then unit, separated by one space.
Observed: 59 kWh
